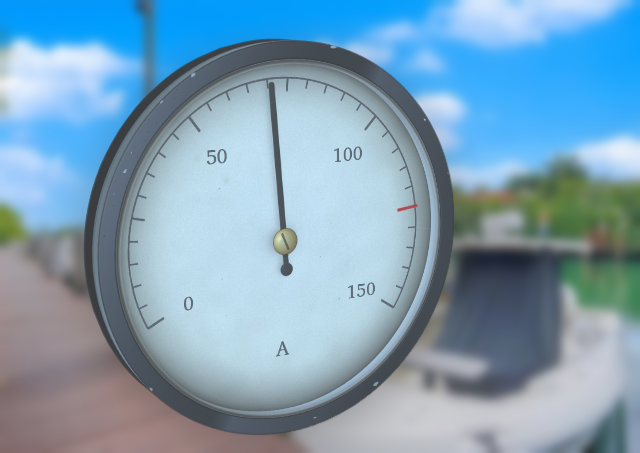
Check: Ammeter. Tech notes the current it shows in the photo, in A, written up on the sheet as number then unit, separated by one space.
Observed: 70 A
